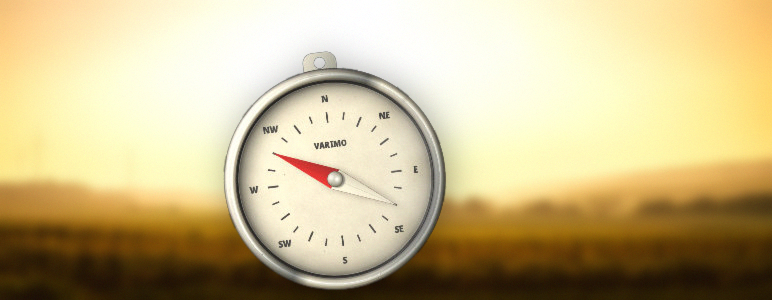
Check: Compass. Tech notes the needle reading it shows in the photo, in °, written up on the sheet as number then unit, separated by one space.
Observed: 300 °
